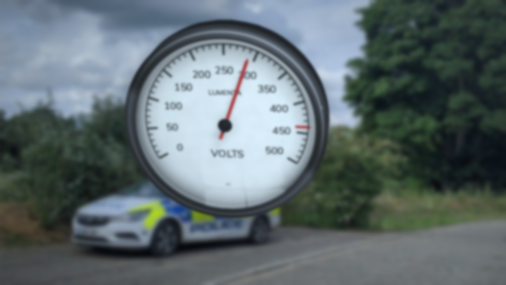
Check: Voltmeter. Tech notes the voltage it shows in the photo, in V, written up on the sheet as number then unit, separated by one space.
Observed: 290 V
